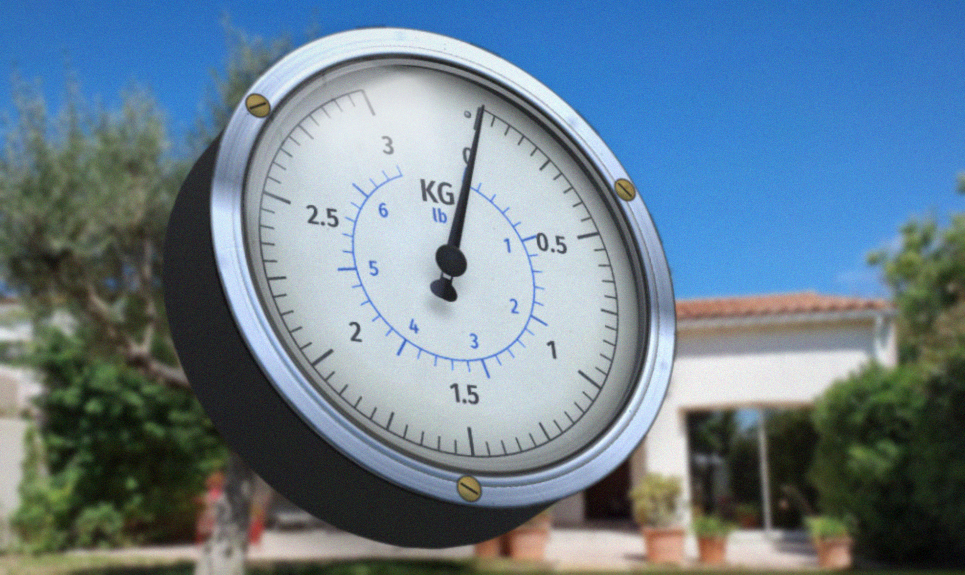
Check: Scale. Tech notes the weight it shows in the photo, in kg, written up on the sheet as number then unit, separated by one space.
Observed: 0 kg
